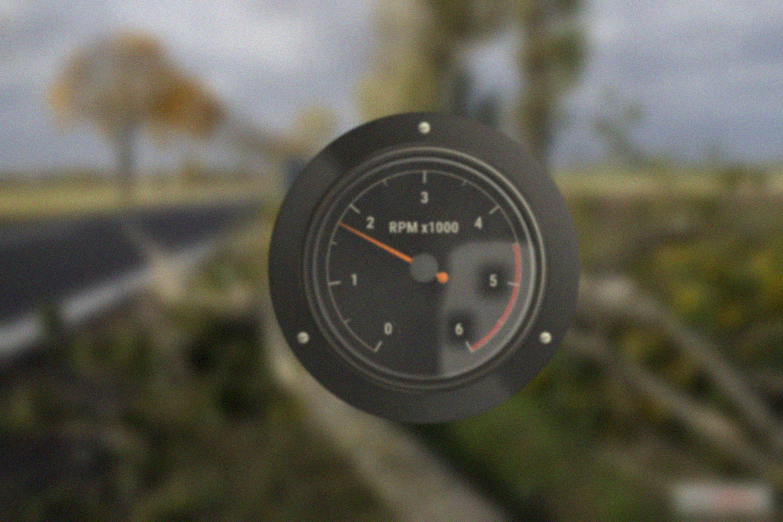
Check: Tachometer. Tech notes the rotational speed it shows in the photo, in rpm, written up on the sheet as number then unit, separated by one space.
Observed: 1750 rpm
